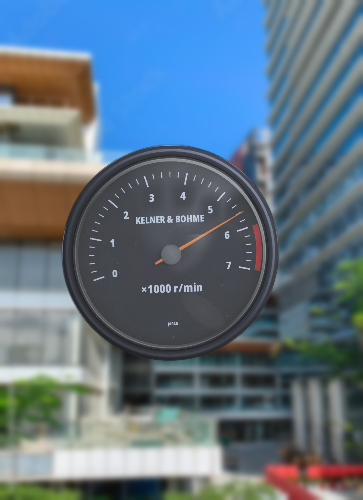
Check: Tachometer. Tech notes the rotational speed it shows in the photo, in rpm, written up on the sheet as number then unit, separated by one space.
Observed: 5600 rpm
